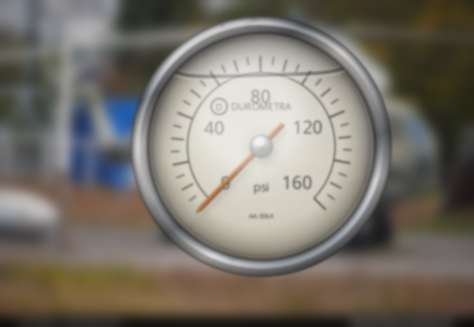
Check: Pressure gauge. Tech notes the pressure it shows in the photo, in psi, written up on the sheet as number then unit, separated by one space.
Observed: 0 psi
